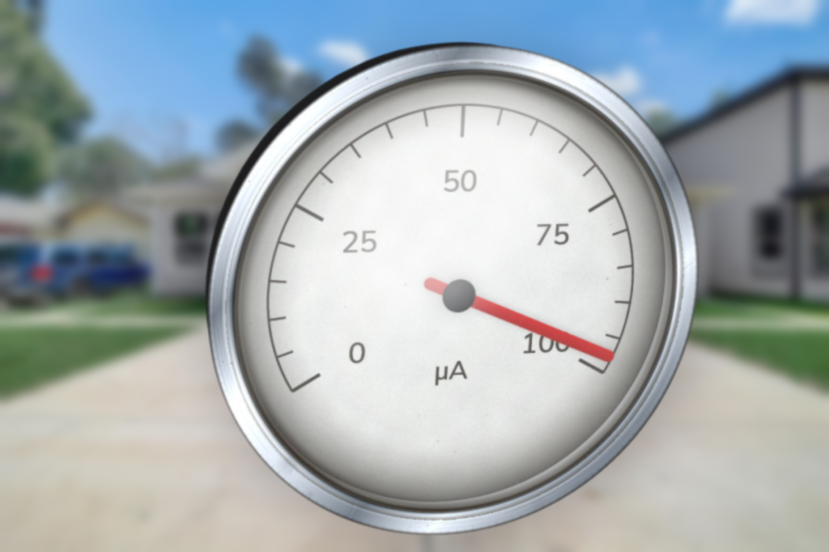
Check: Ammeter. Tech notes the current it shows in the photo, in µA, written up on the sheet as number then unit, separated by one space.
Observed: 97.5 µA
